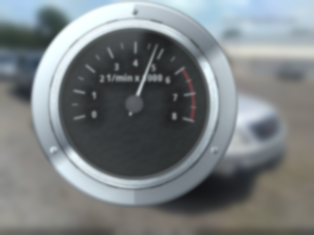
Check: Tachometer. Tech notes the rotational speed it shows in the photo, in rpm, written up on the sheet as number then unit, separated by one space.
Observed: 4750 rpm
